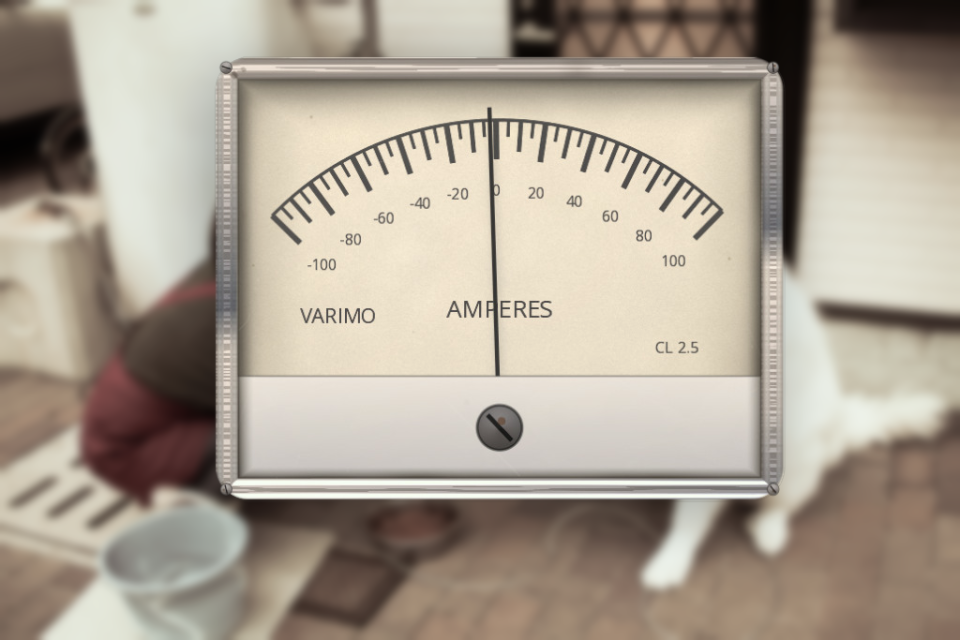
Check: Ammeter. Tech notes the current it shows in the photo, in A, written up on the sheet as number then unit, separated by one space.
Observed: -2.5 A
